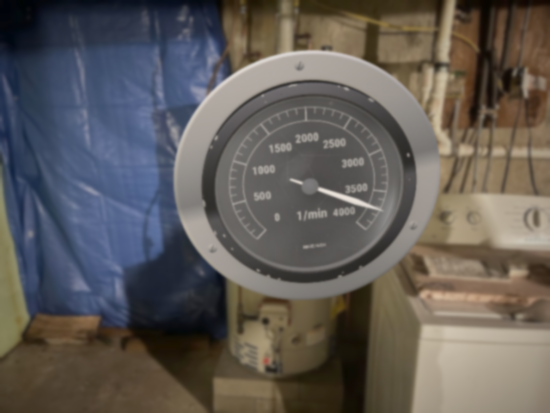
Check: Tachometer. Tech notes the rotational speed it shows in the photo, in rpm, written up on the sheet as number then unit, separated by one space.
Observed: 3700 rpm
